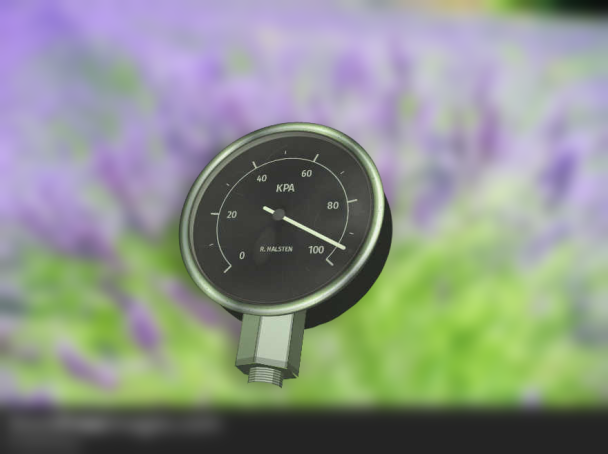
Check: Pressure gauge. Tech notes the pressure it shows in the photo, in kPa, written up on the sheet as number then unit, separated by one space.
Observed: 95 kPa
